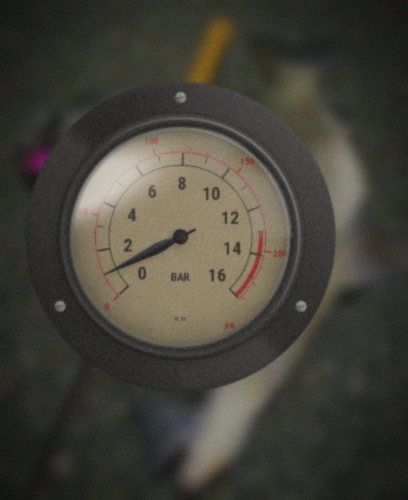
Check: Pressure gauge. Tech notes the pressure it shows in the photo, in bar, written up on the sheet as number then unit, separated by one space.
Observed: 1 bar
